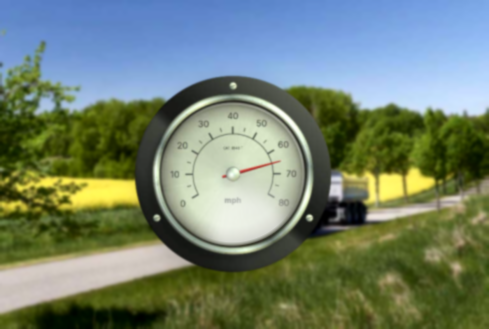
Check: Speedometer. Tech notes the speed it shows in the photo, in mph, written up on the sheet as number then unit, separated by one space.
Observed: 65 mph
